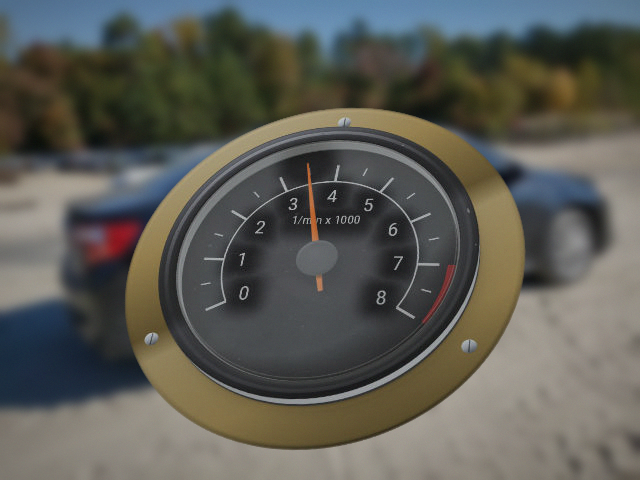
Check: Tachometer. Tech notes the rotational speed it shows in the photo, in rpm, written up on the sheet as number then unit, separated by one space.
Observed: 3500 rpm
